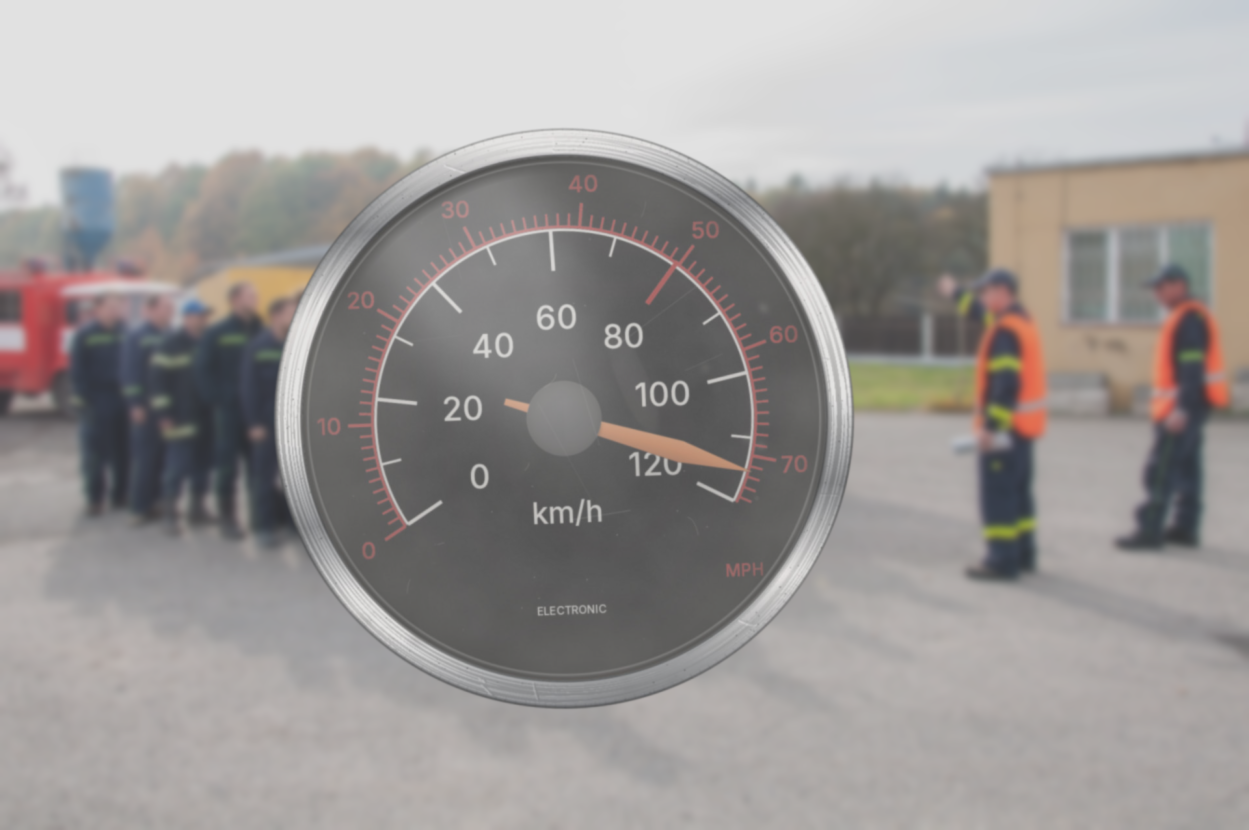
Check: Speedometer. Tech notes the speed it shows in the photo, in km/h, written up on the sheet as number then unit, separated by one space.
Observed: 115 km/h
